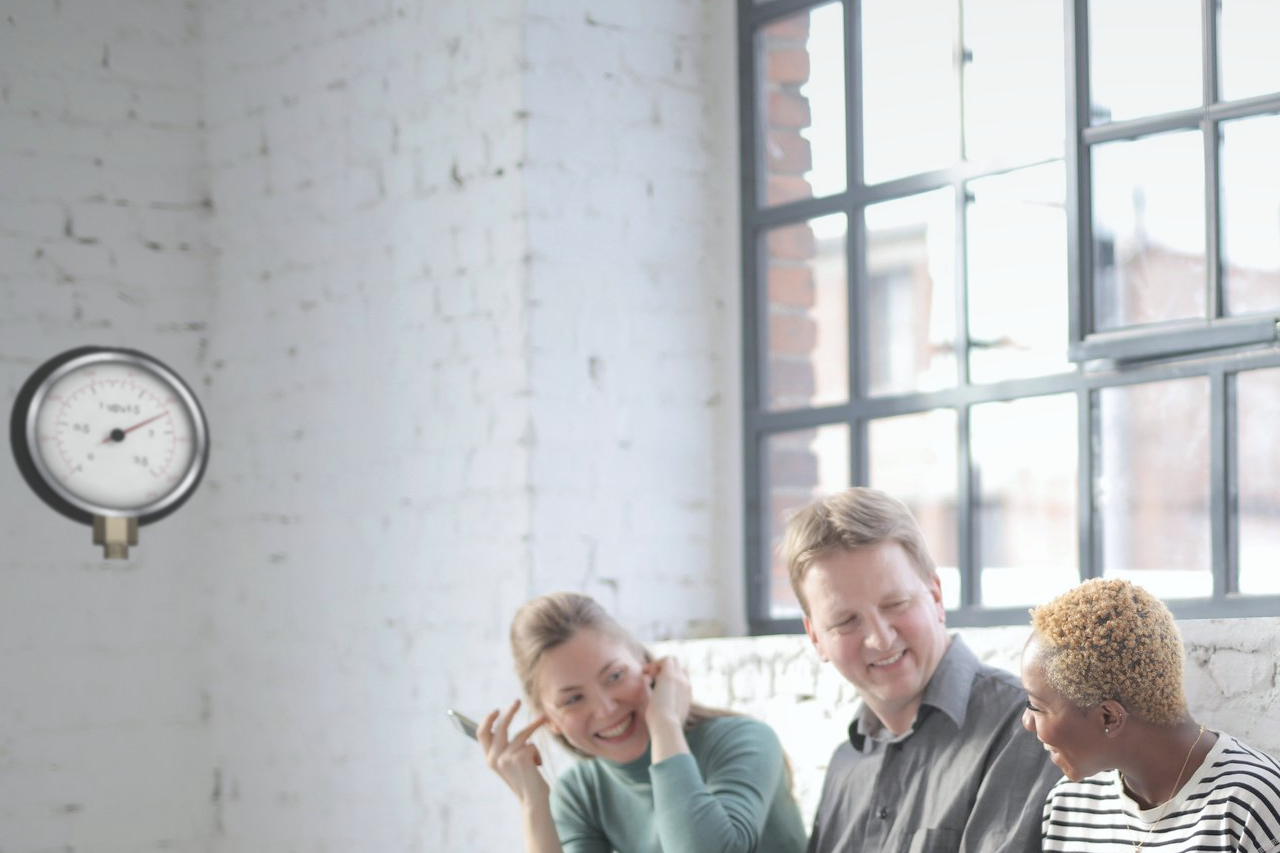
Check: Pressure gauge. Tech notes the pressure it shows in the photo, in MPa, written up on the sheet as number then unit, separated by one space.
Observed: 1.8 MPa
